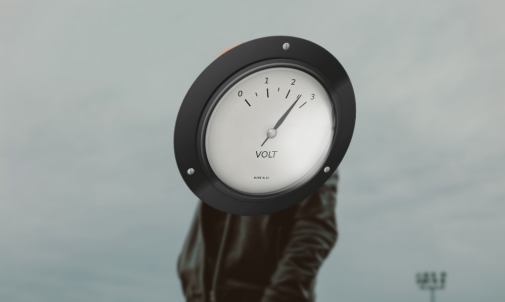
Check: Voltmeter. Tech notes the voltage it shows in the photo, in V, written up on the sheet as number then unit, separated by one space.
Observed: 2.5 V
